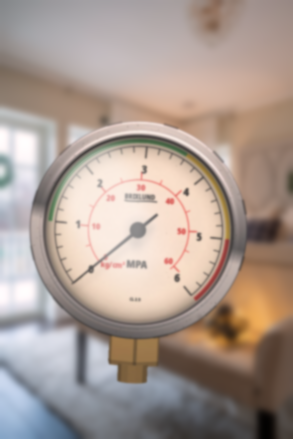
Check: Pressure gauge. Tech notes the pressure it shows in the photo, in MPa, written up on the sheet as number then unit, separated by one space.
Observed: 0 MPa
